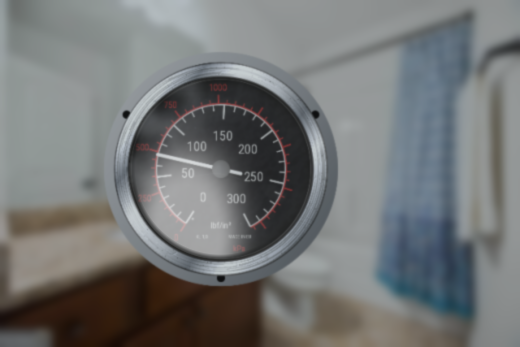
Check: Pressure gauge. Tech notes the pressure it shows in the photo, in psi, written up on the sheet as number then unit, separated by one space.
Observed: 70 psi
